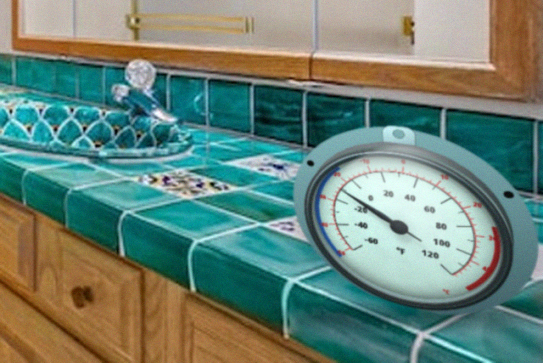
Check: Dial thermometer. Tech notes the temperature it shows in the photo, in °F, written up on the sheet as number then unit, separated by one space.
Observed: -10 °F
